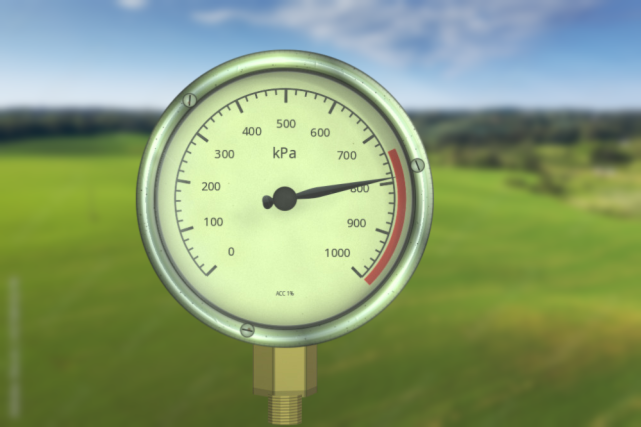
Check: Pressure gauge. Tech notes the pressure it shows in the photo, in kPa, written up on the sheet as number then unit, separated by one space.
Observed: 790 kPa
